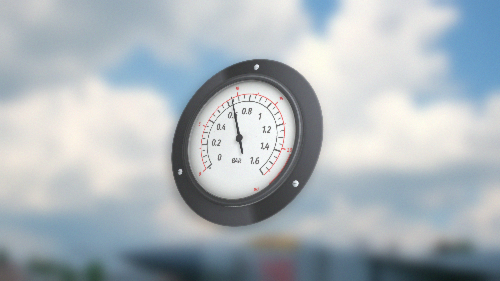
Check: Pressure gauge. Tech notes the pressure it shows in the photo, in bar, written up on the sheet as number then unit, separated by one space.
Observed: 0.65 bar
